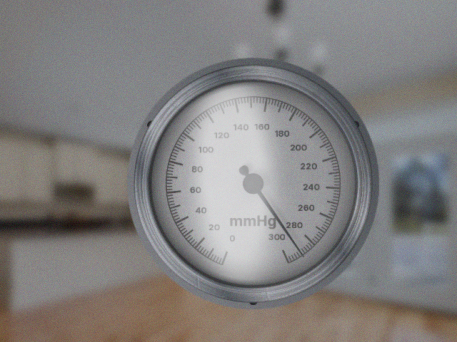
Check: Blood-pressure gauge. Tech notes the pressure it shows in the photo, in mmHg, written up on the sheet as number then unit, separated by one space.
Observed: 290 mmHg
